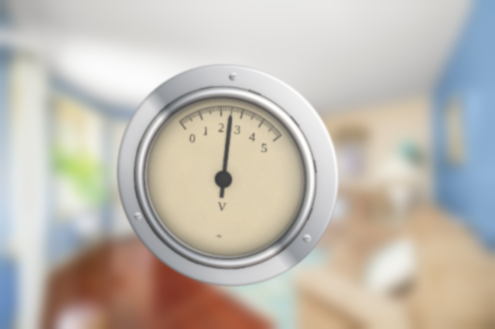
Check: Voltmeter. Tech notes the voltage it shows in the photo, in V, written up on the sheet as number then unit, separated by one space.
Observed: 2.5 V
